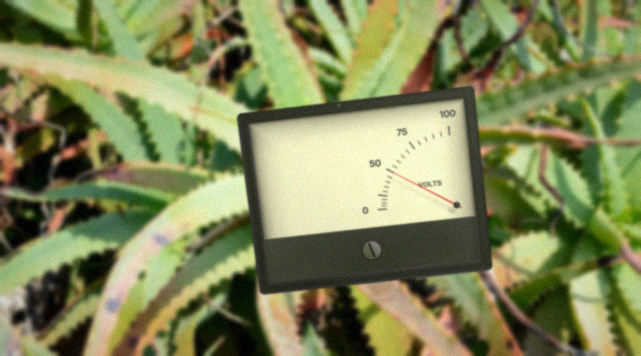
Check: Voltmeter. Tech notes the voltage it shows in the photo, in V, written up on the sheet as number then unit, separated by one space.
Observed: 50 V
